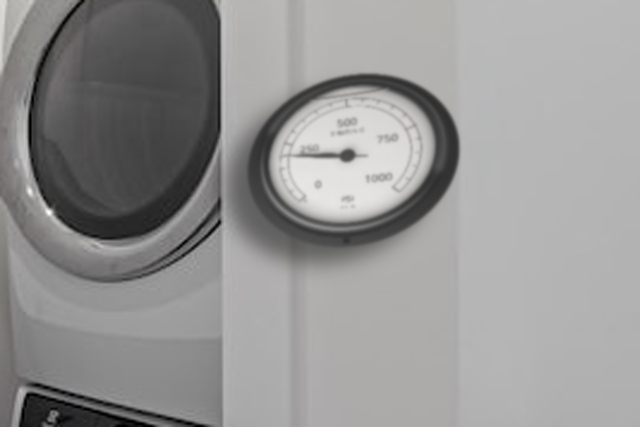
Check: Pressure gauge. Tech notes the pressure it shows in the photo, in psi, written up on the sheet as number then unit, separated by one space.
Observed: 200 psi
